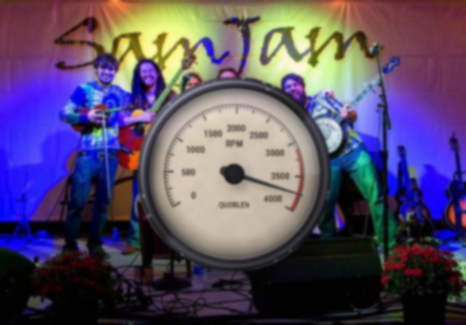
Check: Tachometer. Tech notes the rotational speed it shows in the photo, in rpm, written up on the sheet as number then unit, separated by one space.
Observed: 3750 rpm
